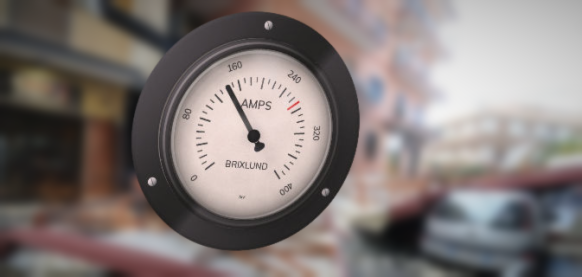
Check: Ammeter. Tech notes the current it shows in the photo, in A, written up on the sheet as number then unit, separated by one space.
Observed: 140 A
